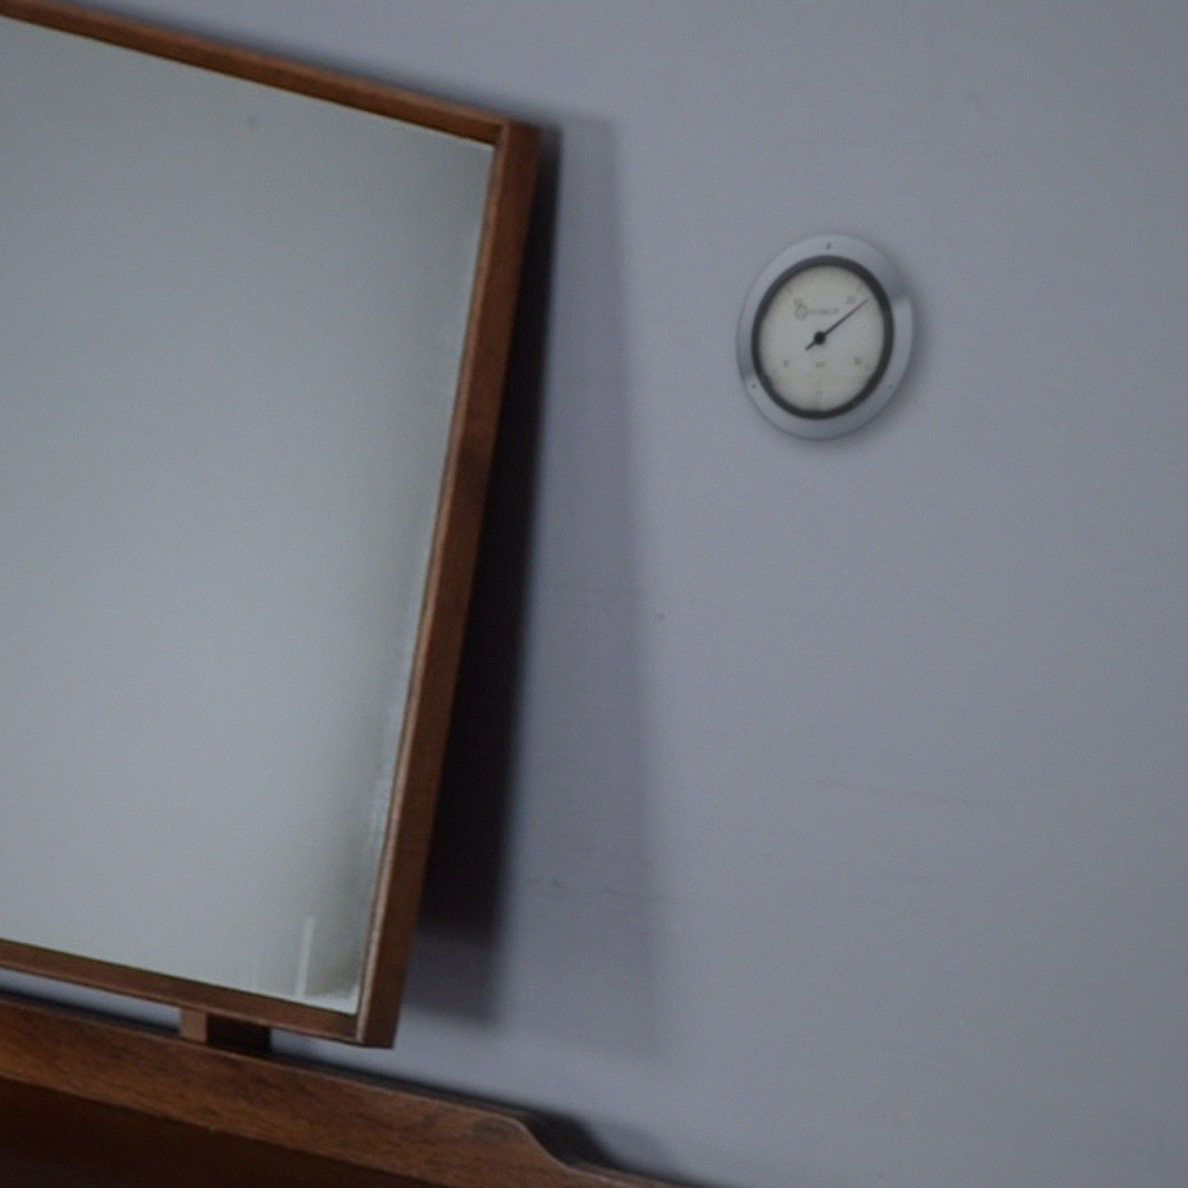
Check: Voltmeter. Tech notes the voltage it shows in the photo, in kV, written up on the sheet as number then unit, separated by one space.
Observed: 22 kV
